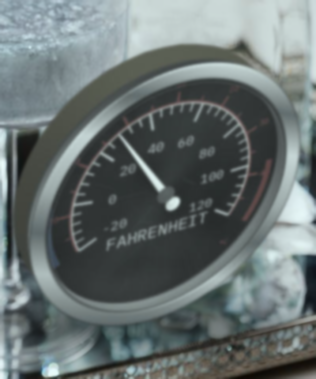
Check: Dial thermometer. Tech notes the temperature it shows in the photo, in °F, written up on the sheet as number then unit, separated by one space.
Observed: 28 °F
